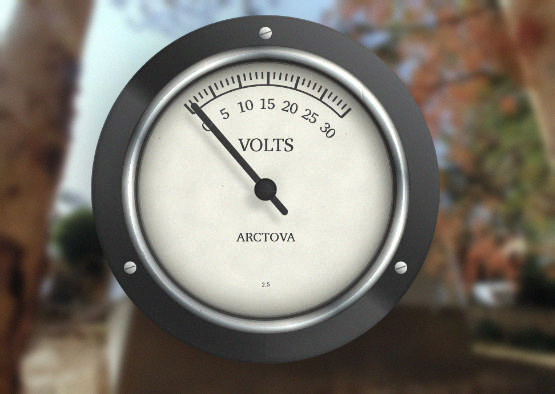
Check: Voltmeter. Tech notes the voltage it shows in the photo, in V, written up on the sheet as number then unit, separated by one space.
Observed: 1 V
